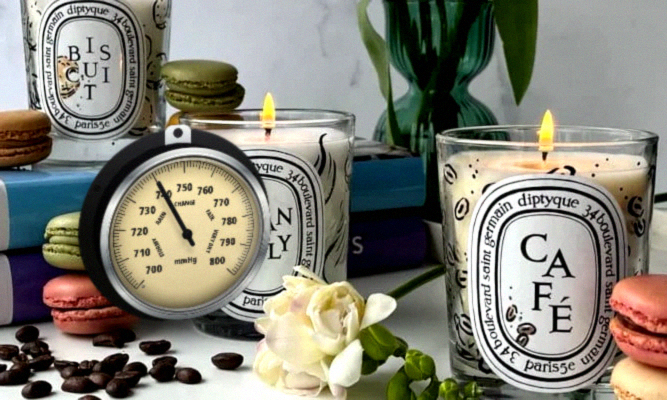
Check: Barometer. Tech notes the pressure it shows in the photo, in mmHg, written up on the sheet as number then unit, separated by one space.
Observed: 740 mmHg
